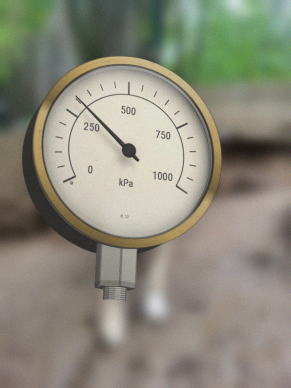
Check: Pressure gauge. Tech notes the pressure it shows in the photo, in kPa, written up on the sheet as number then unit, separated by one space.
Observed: 300 kPa
